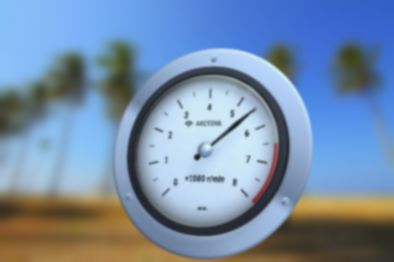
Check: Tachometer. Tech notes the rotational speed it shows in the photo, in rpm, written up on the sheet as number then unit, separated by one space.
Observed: 5500 rpm
